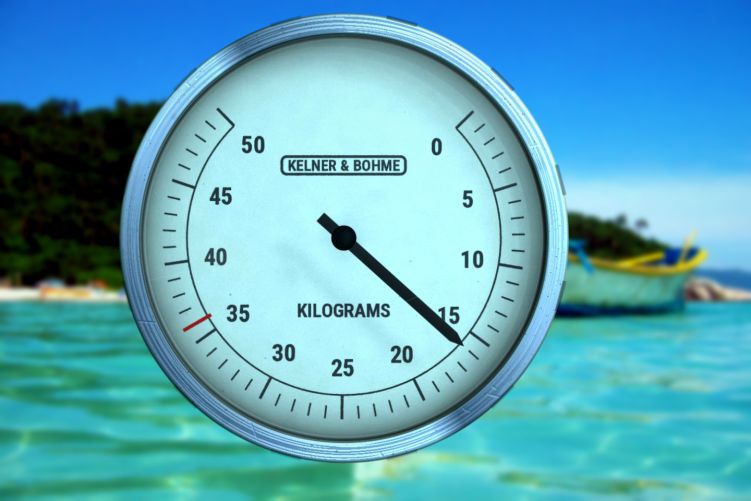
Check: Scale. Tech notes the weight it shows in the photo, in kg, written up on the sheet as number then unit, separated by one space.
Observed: 16 kg
